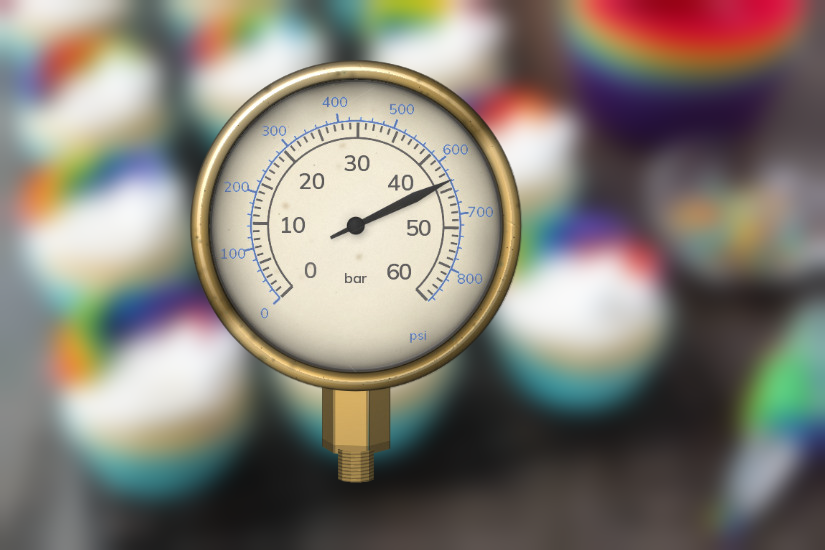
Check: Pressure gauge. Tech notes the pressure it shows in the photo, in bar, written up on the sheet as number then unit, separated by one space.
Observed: 44 bar
